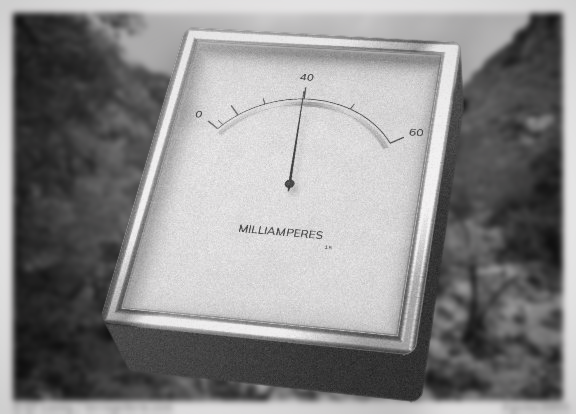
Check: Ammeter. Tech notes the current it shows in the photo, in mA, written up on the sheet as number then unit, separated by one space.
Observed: 40 mA
